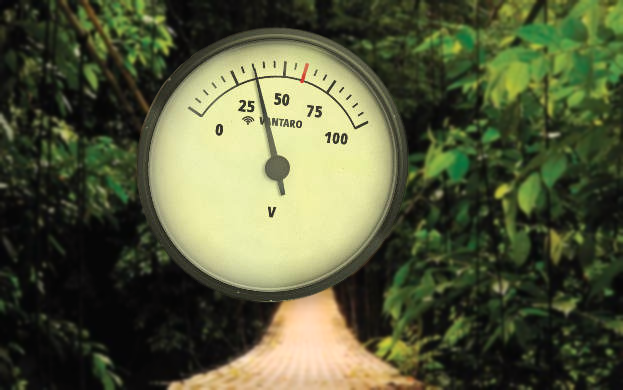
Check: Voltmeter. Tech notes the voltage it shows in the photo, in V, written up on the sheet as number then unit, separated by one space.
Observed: 35 V
